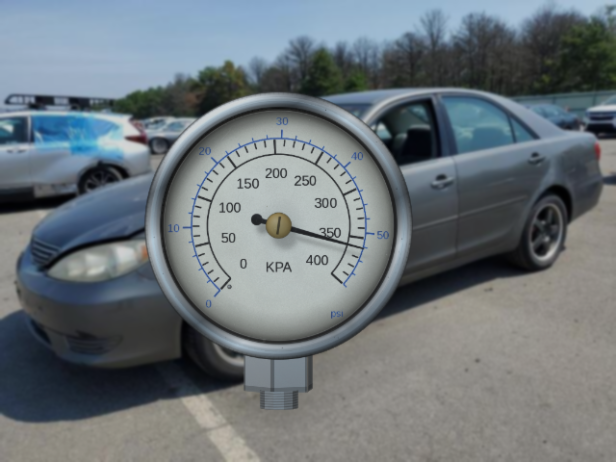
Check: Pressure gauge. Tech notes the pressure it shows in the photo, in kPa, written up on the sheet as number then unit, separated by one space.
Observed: 360 kPa
